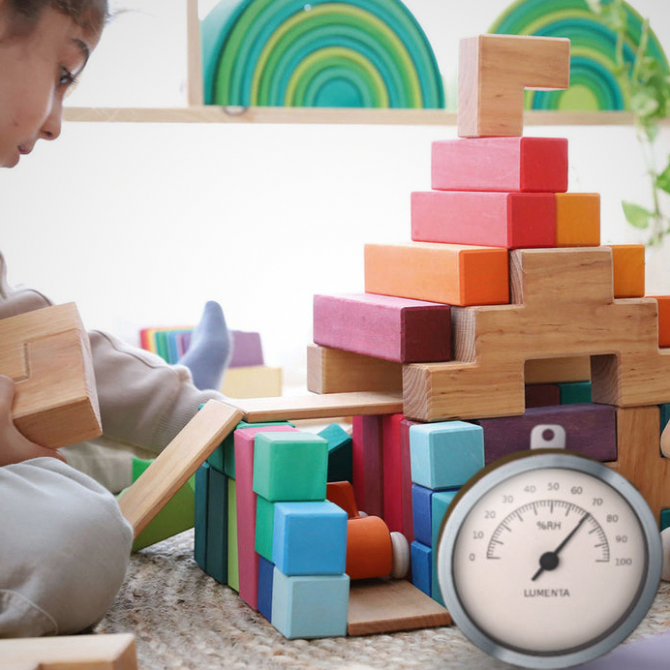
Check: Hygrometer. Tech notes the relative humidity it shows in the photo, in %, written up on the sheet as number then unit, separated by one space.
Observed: 70 %
